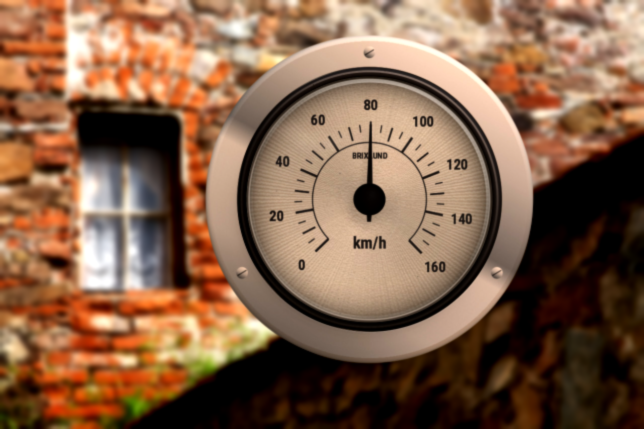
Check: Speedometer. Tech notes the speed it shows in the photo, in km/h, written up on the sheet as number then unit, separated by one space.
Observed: 80 km/h
